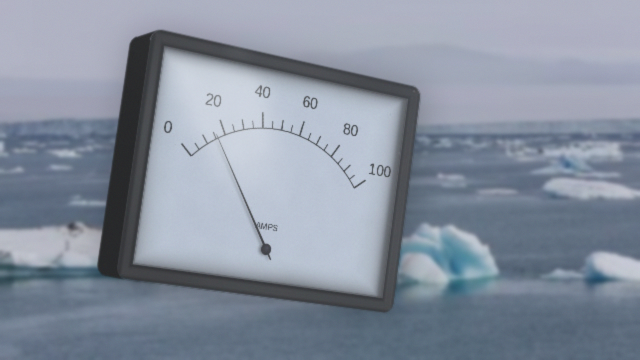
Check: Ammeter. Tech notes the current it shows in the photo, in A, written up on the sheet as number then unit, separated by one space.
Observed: 15 A
